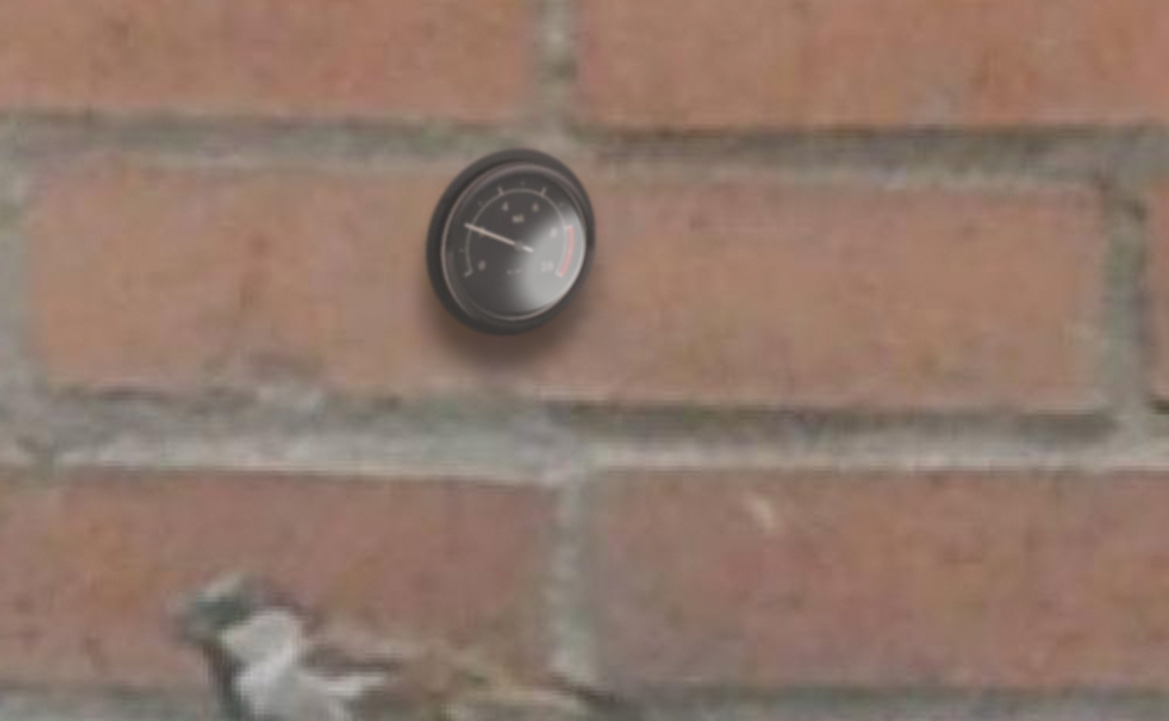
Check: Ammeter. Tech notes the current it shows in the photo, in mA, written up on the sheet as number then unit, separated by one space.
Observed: 2 mA
